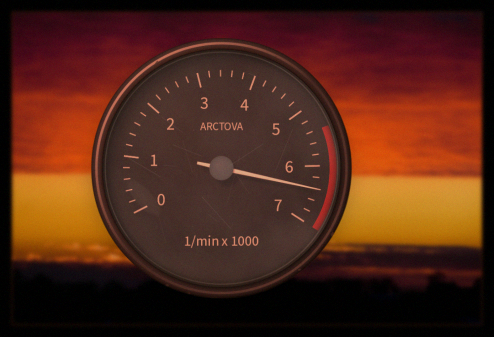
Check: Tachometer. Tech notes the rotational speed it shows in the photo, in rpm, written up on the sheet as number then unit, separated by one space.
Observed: 6400 rpm
